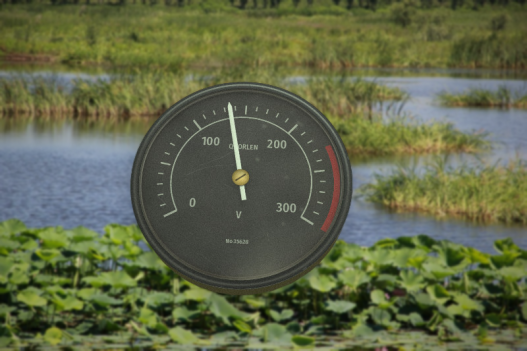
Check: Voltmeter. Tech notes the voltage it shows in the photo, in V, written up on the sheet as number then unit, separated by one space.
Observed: 135 V
